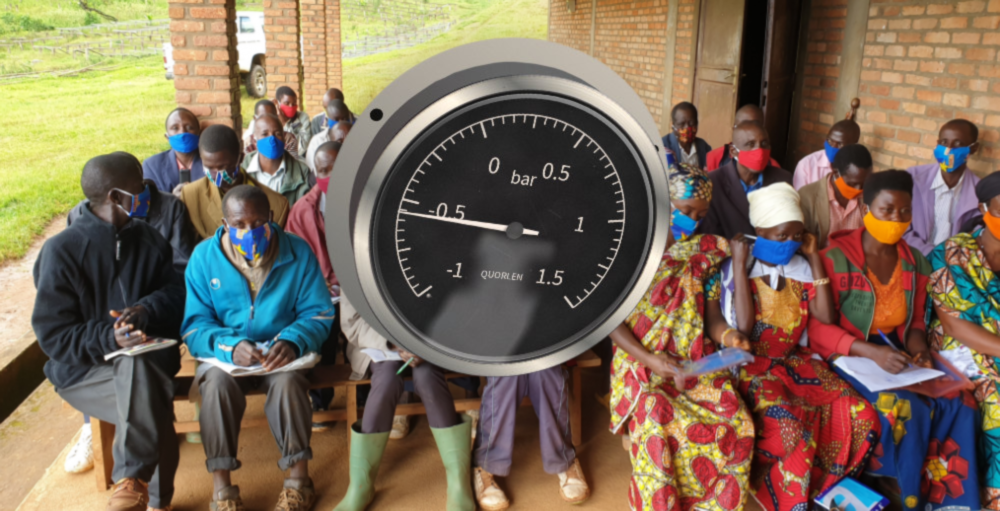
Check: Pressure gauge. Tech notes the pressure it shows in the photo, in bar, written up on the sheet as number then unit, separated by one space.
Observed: -0.55 bar
